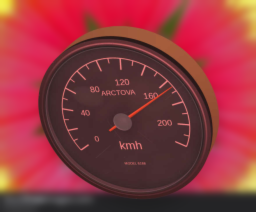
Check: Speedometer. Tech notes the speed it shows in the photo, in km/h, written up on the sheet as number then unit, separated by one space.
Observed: 165 km/h
